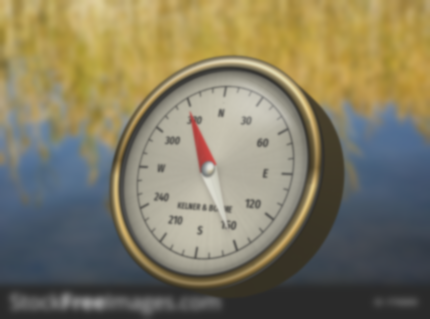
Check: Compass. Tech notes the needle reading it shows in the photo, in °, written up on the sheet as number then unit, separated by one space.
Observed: 330 °
